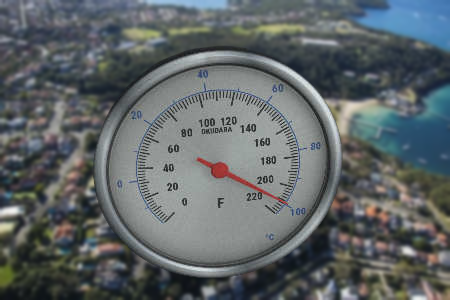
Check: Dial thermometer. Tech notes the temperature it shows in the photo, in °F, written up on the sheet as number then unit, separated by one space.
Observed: 210 °F
